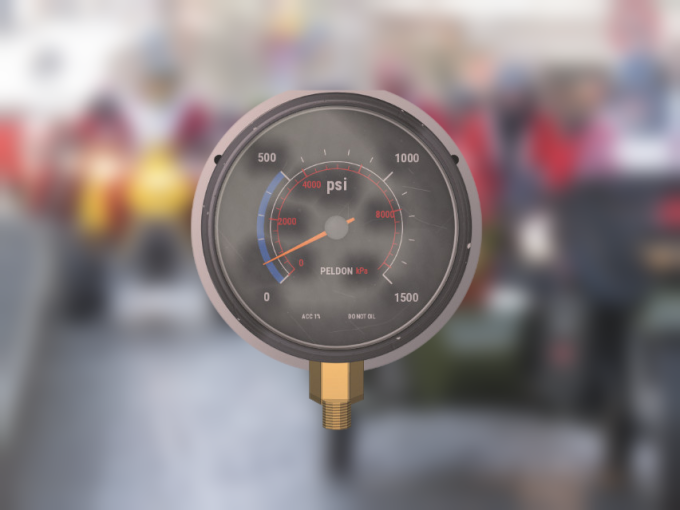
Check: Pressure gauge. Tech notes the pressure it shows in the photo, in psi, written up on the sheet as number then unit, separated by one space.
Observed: 100 psi
